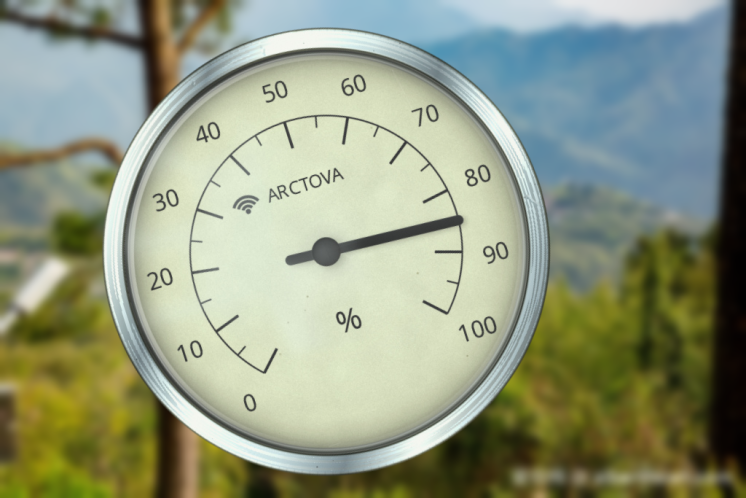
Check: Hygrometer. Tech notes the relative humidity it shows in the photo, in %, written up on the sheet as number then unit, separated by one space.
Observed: 85 %
